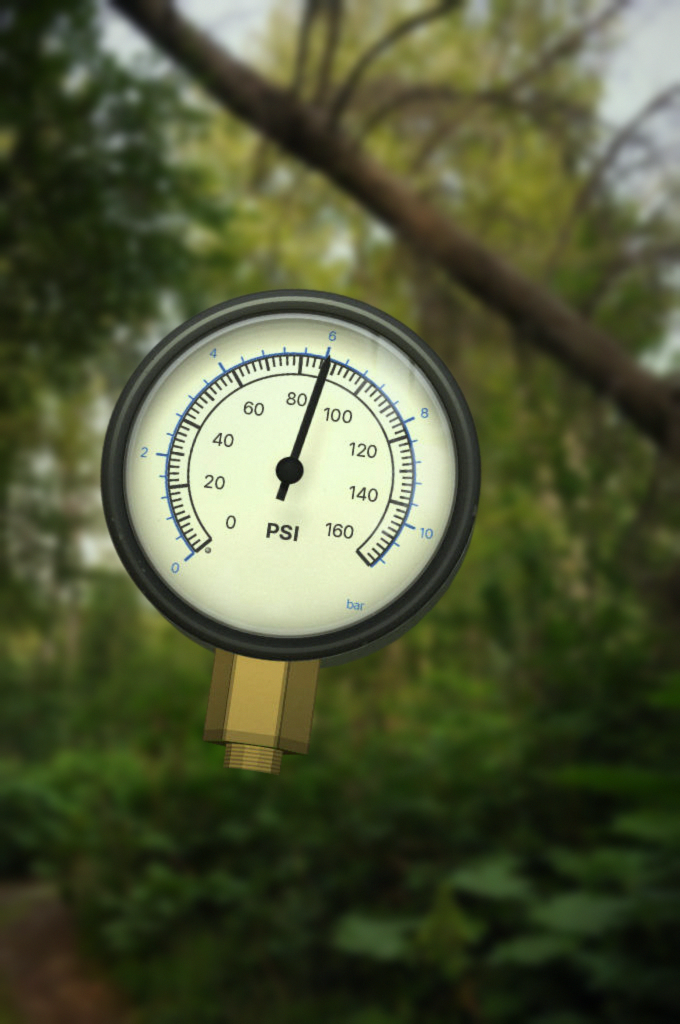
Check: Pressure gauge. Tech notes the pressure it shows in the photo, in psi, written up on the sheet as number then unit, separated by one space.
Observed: 88 psi
